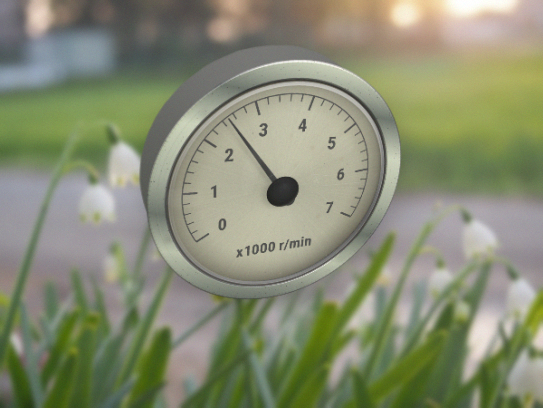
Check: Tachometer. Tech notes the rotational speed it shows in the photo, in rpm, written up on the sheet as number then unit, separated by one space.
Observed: 2500 rpm
